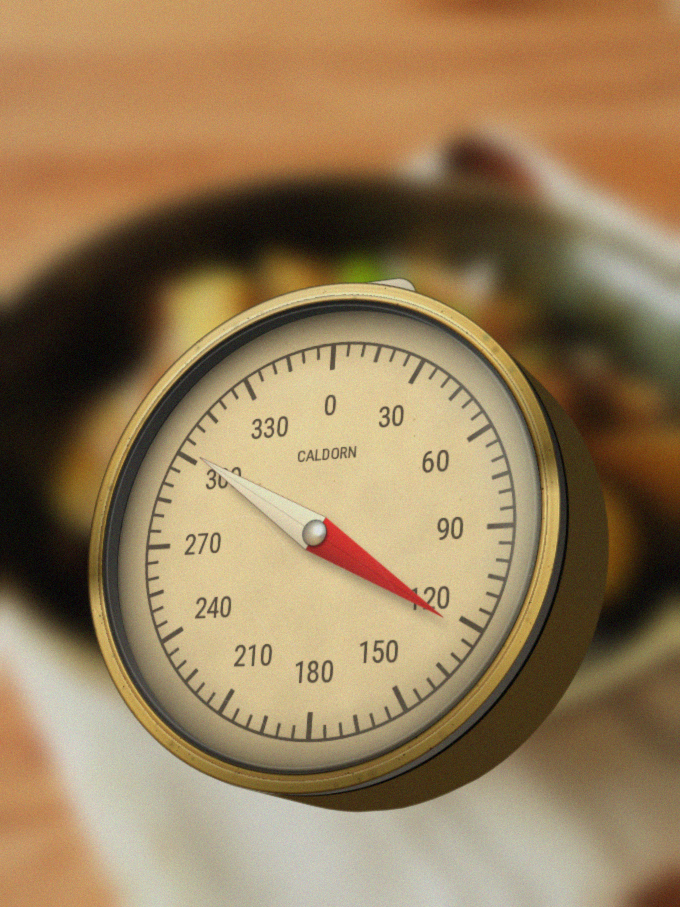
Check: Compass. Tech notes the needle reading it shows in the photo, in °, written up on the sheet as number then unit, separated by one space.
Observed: 122.5 °
